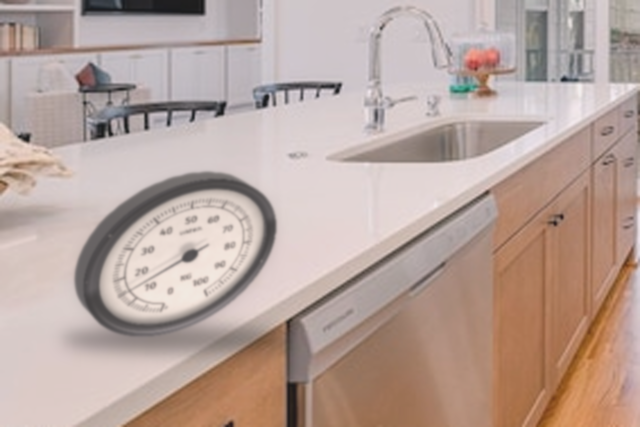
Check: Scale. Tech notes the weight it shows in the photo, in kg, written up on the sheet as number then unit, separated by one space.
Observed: 15 kg
